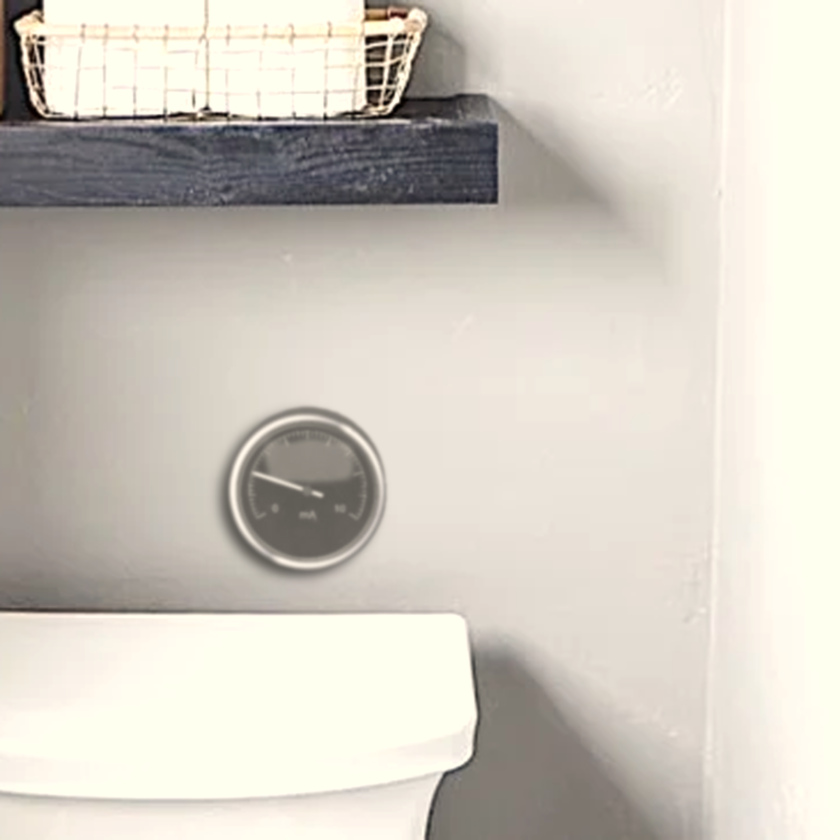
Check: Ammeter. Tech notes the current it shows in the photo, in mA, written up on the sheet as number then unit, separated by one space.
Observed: 2 mA
